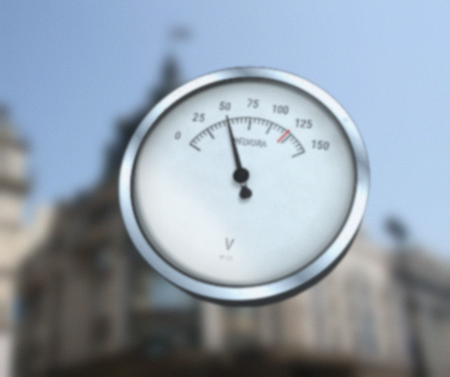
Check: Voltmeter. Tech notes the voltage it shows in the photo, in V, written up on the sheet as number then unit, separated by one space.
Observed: 50 V
